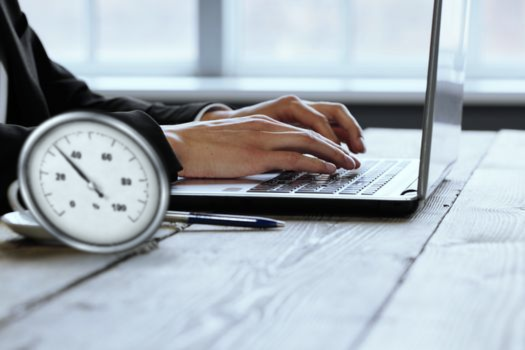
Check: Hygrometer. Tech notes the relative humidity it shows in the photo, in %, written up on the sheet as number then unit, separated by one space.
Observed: 35 %
